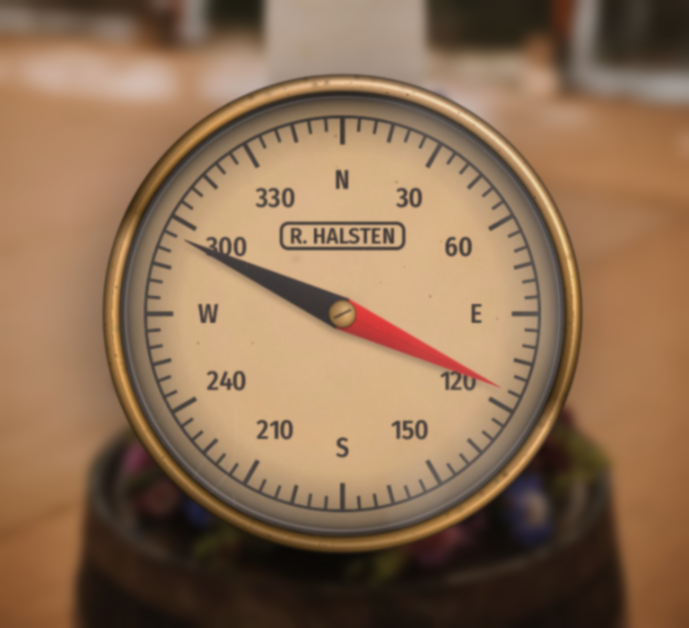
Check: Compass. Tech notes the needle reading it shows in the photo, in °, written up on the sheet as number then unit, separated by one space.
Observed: 115 °
